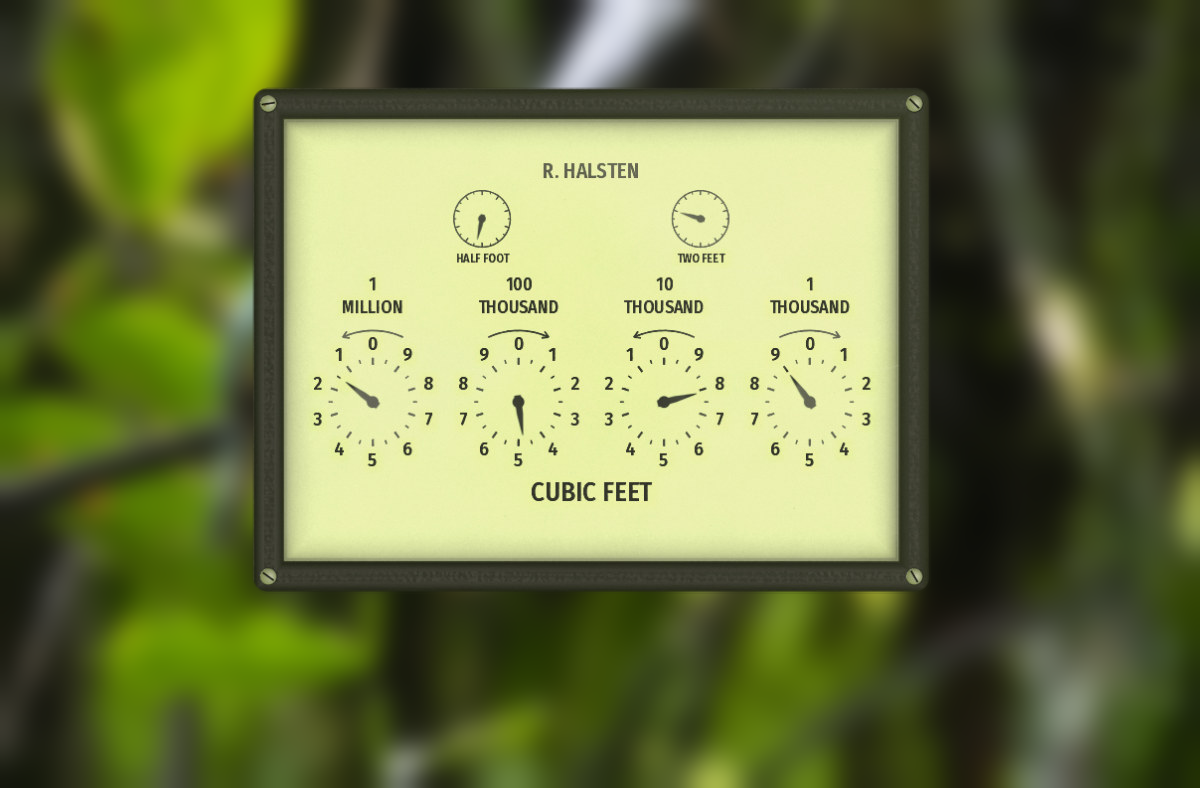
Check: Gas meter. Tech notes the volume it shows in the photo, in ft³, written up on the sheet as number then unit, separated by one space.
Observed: 147900 ft³
